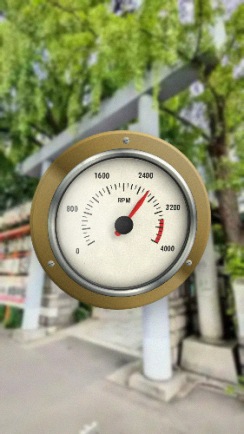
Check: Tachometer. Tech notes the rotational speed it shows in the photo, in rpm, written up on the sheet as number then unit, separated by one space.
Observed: 2600 rpm
